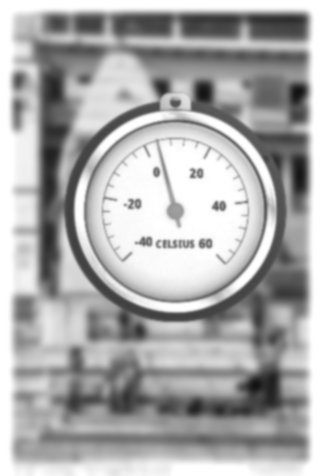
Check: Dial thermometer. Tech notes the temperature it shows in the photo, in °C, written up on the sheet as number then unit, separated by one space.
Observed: 4 °C
